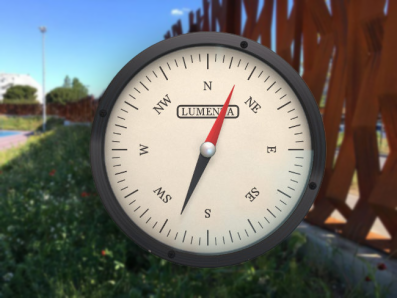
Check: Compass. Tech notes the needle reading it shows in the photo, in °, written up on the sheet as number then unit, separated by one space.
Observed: 22.5 °
